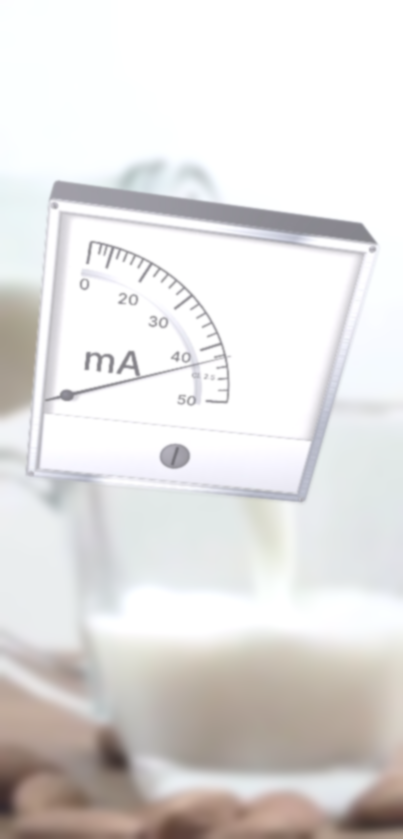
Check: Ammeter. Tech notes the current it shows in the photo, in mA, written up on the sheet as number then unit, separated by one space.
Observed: 42 mA
